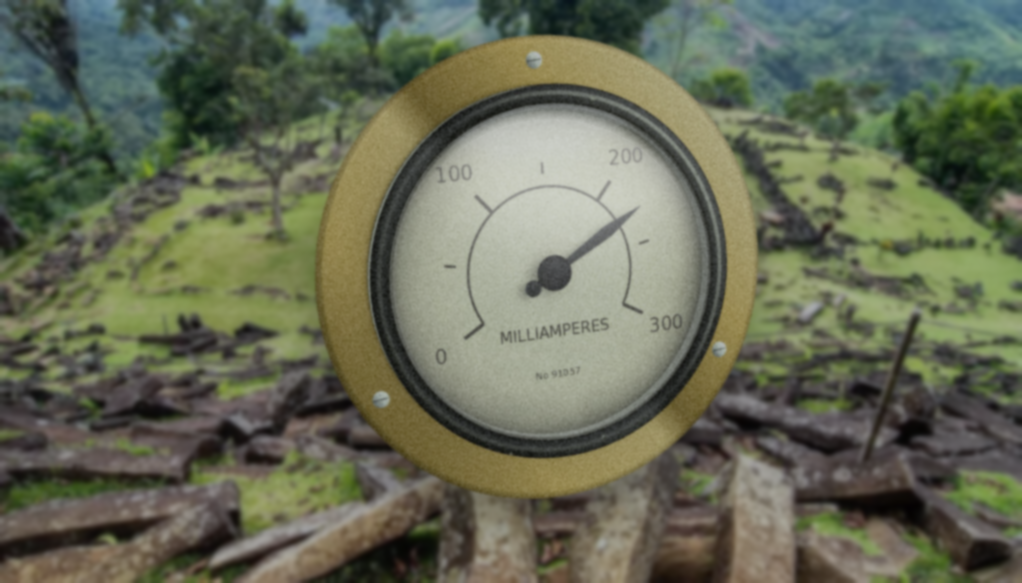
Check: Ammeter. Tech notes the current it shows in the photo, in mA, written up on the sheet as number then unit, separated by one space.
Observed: 225 mA
